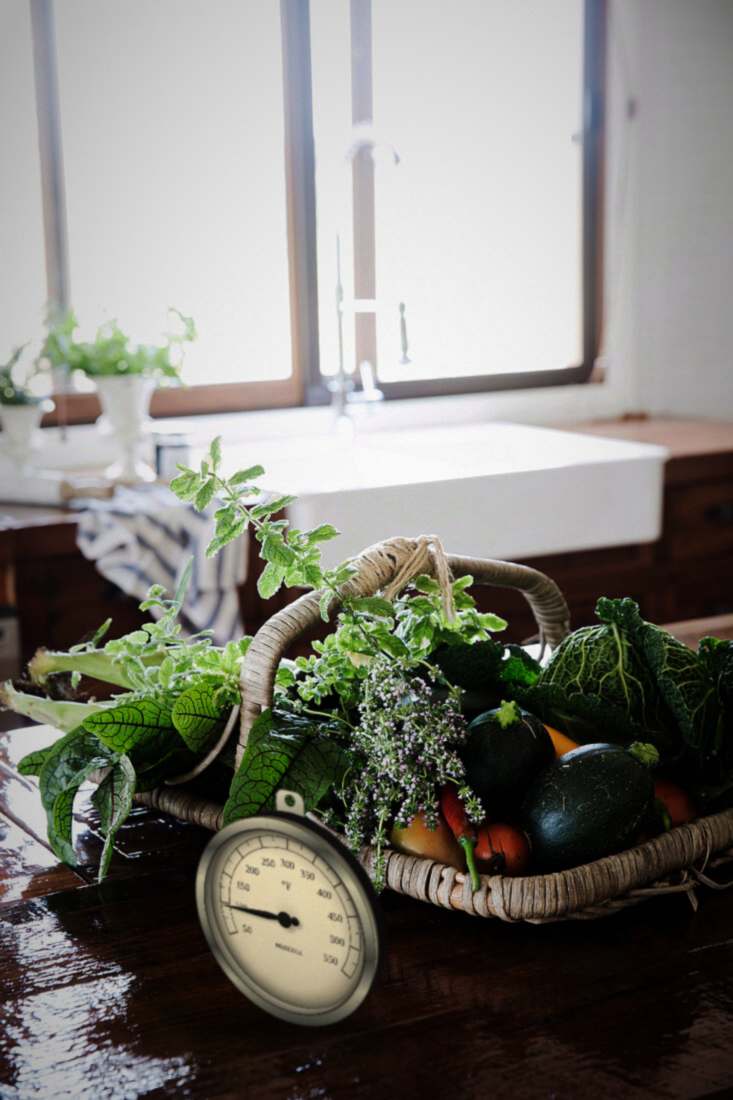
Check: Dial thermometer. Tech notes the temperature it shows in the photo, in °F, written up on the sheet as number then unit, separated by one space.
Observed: 100 °F
